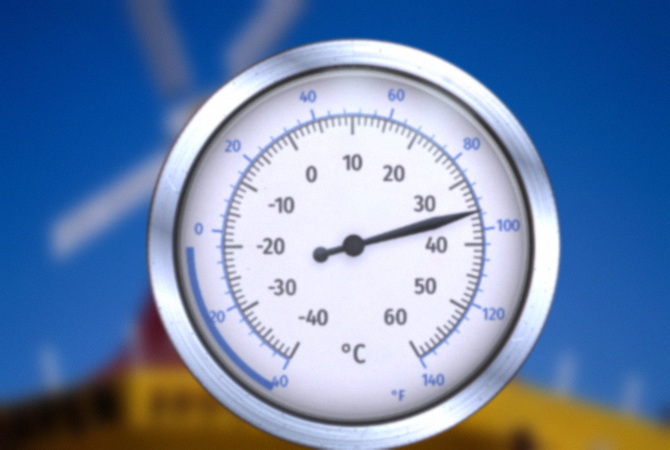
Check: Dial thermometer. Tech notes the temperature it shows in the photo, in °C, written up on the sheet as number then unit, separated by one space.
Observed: 35 °C
